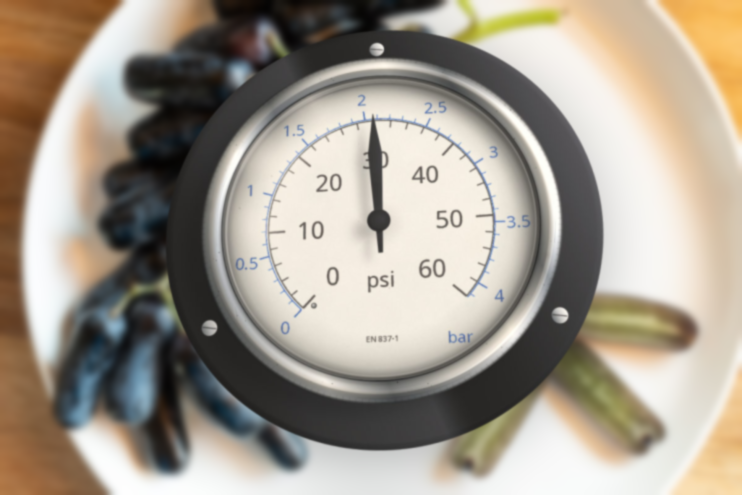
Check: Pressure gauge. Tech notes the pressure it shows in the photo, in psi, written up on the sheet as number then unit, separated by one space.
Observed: 30 psi
